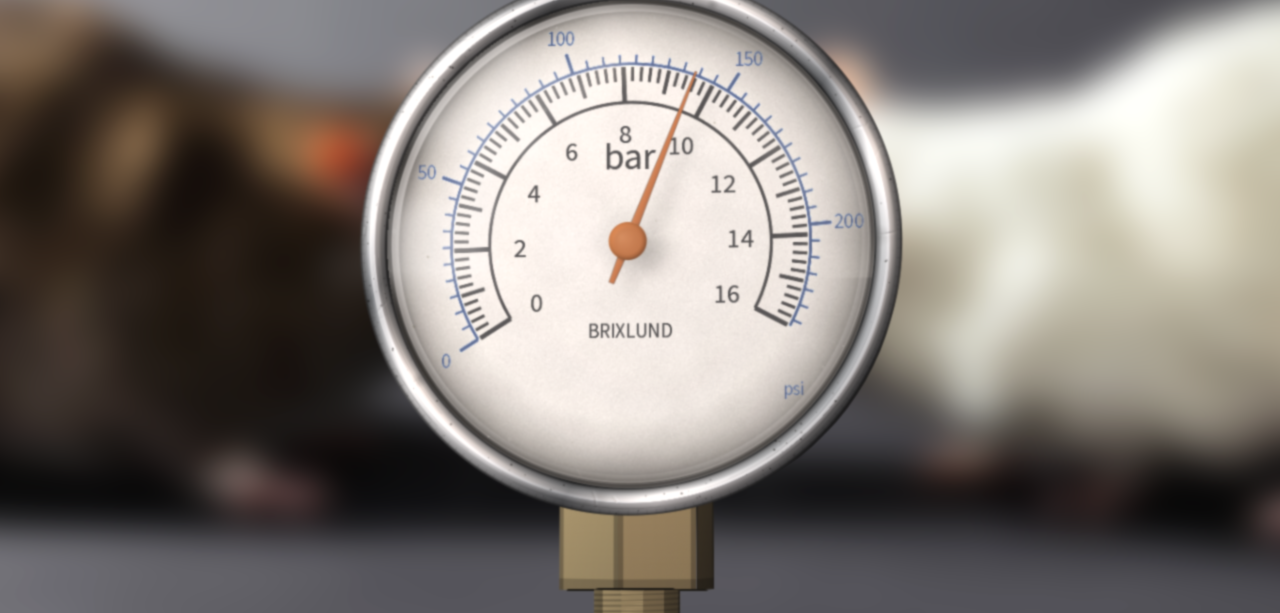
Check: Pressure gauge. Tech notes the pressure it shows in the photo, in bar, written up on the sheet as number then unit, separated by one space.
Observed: 9.6 bar
